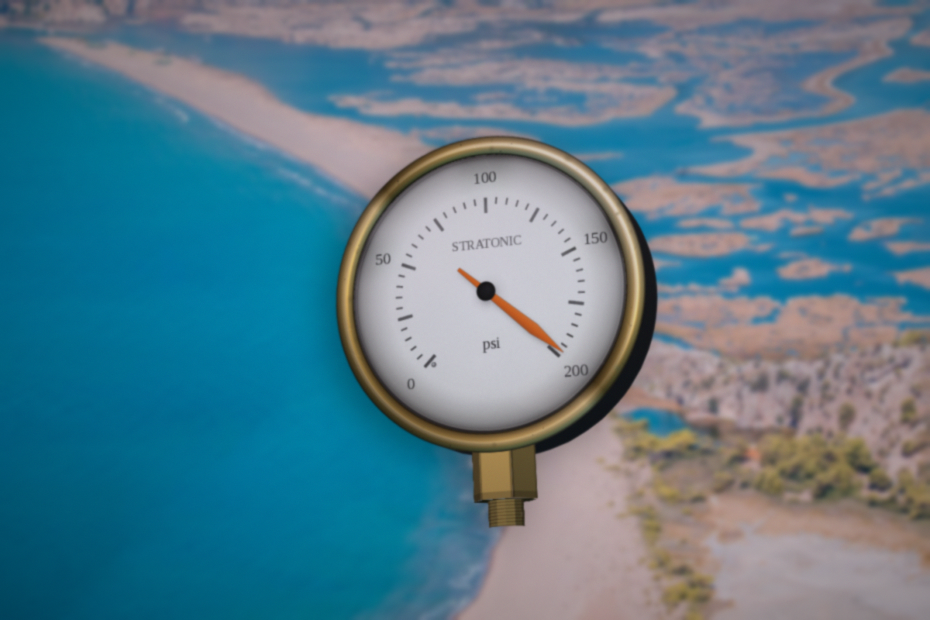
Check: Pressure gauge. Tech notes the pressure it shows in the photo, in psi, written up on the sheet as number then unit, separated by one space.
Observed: 197.5 psi
